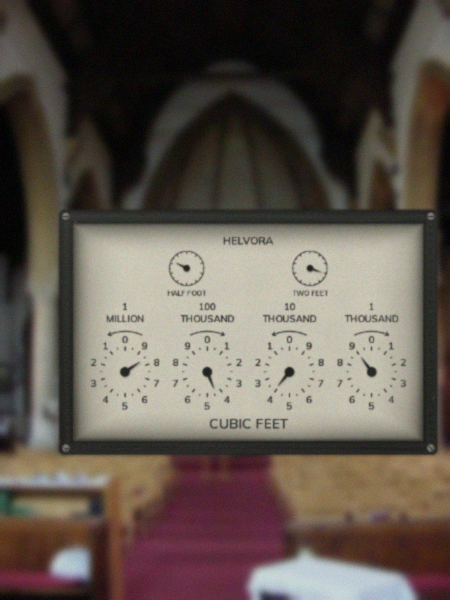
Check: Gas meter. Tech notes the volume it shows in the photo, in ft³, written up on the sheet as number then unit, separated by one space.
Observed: 843900 ft³
